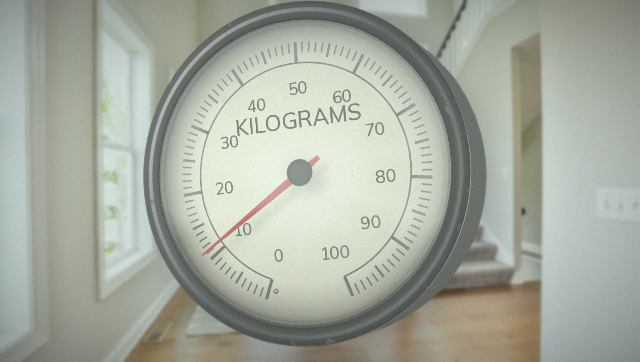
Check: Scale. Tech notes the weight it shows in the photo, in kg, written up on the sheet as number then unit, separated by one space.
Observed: 11 kg
